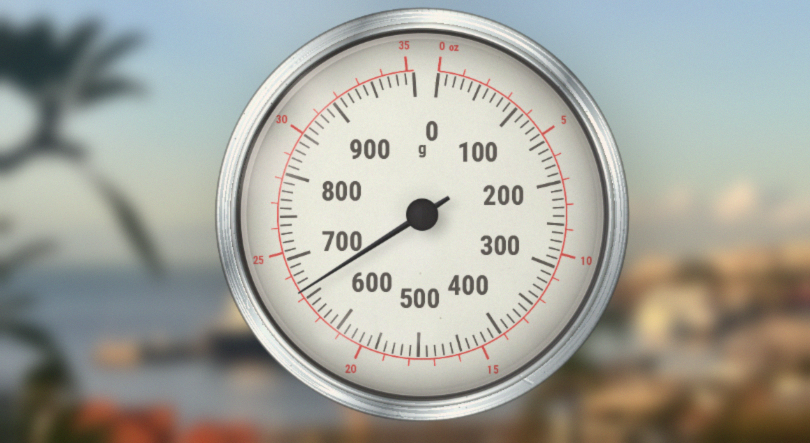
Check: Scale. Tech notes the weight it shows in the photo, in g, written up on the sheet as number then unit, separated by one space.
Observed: 660 g
